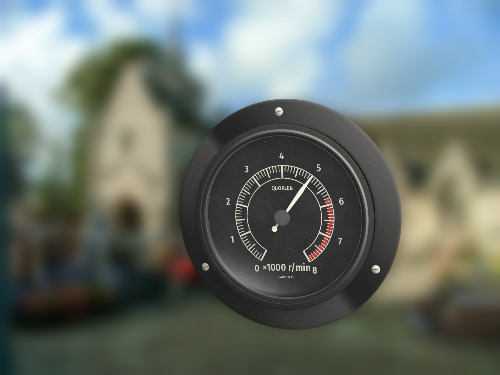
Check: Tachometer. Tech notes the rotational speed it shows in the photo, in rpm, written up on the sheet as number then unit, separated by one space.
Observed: 5000 rpm
